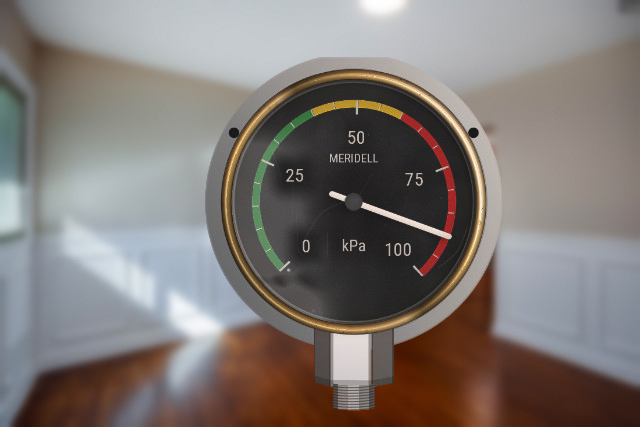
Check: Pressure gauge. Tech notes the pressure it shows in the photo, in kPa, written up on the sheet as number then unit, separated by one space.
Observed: 90 kPa
